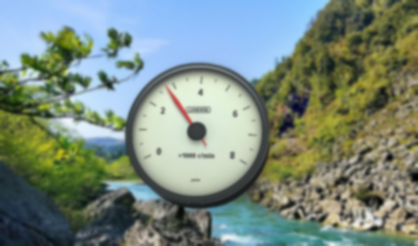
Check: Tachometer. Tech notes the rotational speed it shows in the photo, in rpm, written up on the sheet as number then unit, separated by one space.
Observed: 2750 rpm
